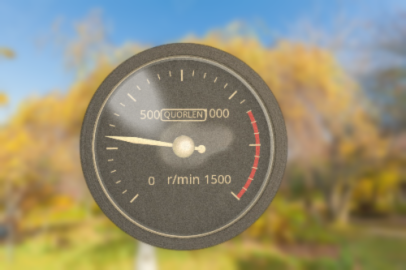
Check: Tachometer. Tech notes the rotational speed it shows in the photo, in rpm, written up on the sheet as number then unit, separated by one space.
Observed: 300 rpm
